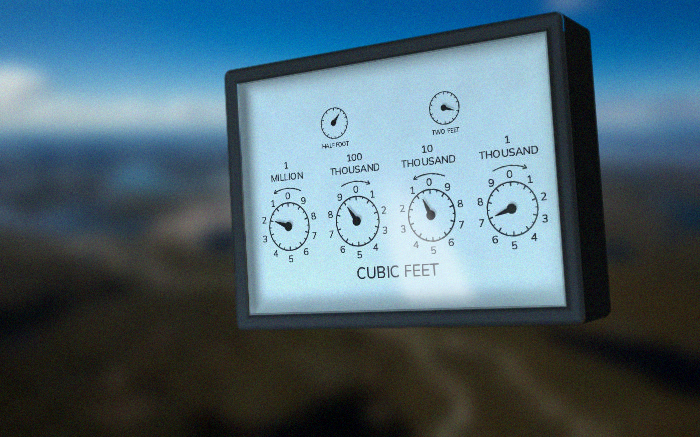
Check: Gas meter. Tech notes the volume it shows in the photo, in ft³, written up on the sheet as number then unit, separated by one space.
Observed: 190700 ft³
